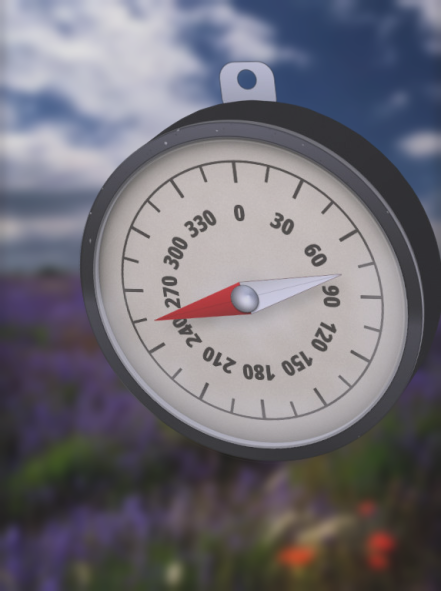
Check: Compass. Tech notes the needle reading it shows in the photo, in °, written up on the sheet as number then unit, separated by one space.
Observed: 255 °
